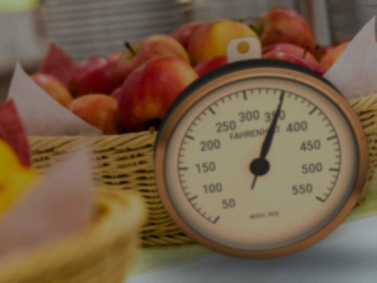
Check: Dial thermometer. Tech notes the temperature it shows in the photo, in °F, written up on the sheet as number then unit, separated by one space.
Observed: 350 °F
